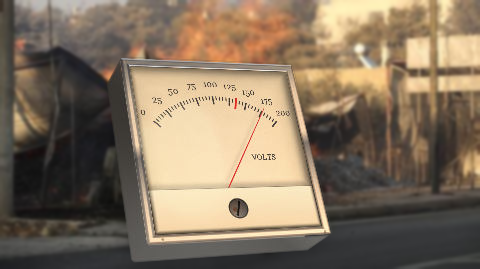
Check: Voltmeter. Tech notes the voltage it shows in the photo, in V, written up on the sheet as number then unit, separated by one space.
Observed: 175 V
